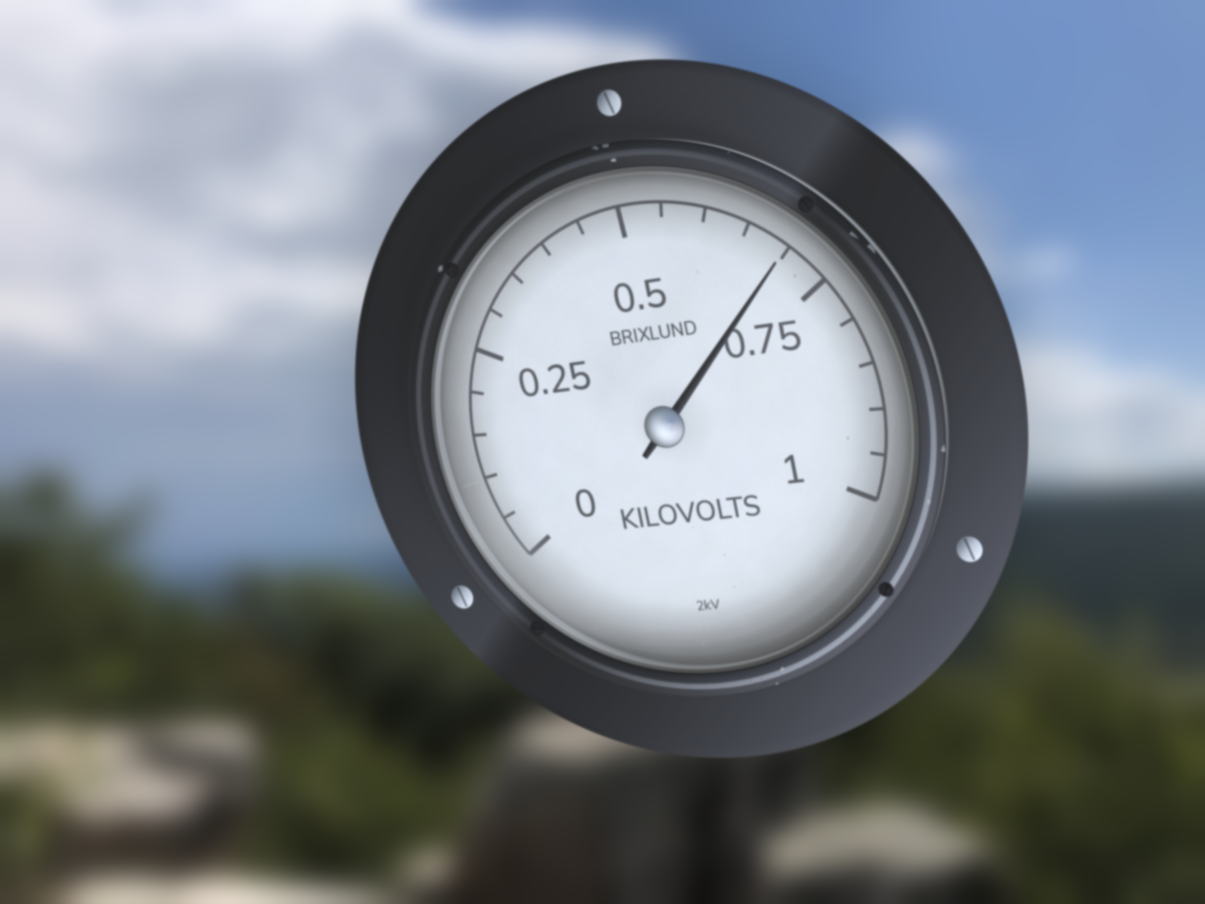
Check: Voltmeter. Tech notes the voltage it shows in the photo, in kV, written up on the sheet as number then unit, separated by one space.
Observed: 0.7 kV
